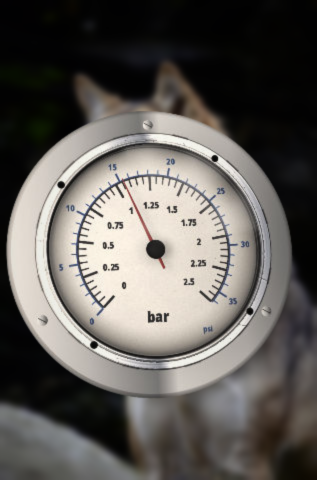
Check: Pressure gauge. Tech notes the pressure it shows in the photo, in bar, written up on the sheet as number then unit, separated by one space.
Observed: 1.05 bar
